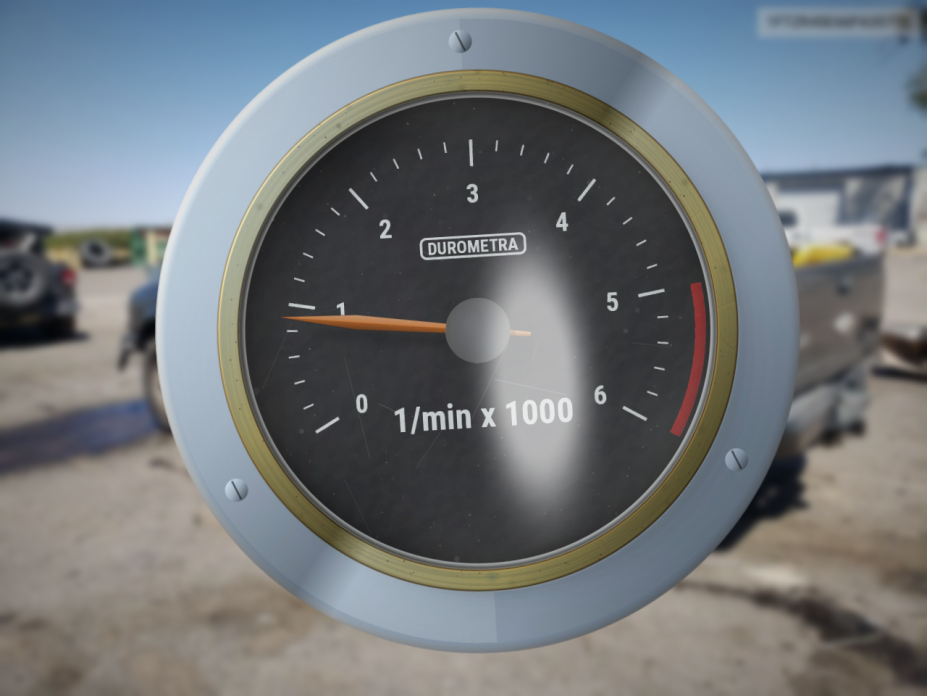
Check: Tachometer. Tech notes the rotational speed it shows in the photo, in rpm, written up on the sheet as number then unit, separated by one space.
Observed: 900 rpm
